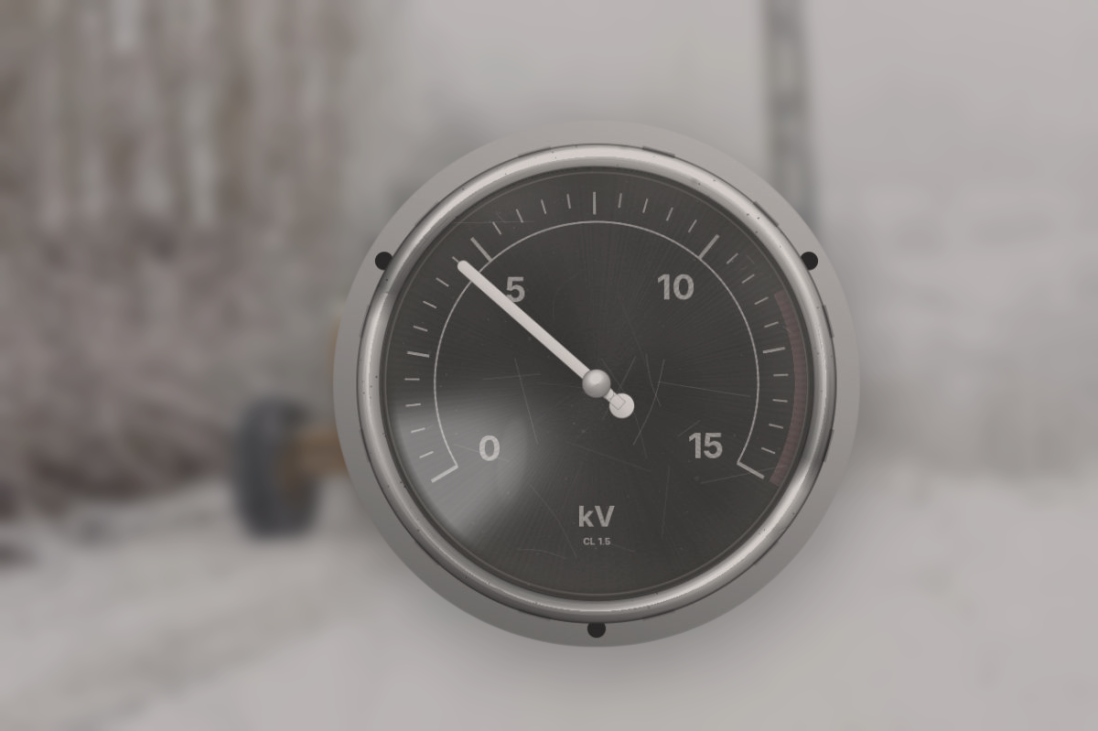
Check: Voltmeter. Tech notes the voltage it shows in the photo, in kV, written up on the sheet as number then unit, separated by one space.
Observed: 4.5 kV
